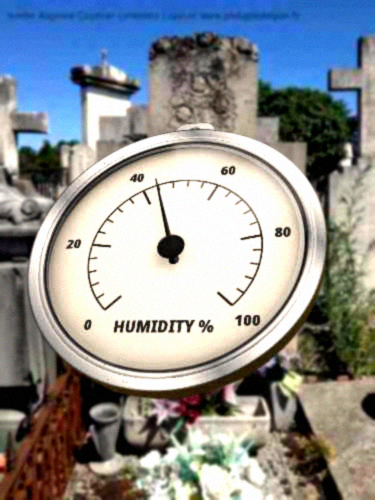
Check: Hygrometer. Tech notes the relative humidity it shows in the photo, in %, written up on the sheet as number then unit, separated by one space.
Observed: 44 %
